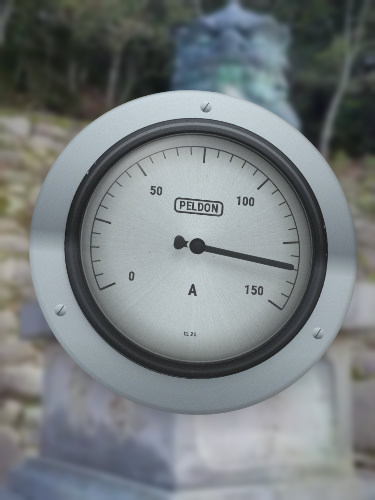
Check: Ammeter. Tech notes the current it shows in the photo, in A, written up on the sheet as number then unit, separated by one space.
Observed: 135 A
